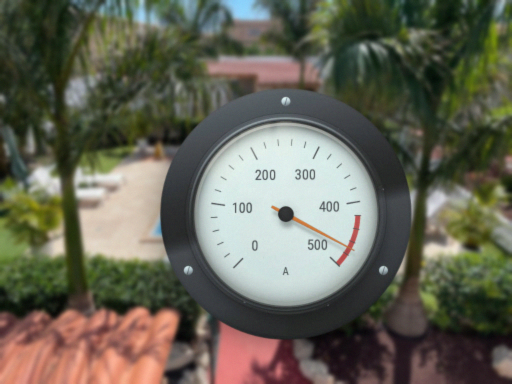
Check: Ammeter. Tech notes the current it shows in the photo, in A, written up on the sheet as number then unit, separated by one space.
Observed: 470 A
